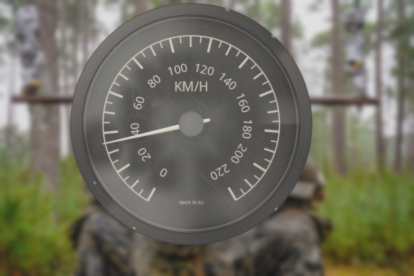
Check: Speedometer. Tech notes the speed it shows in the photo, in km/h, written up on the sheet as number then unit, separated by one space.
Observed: 35 km/h
